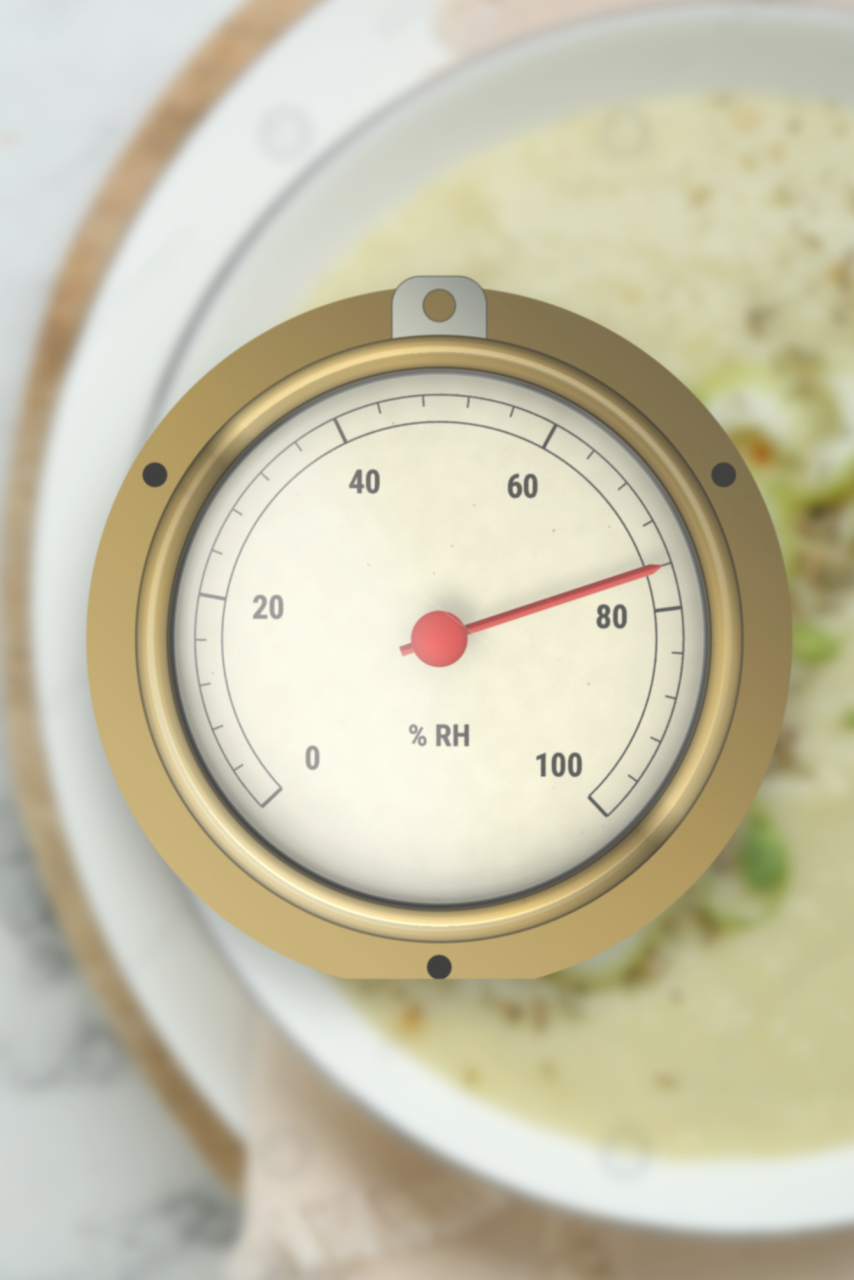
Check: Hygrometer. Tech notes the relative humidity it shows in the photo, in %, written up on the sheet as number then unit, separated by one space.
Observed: 76 %
